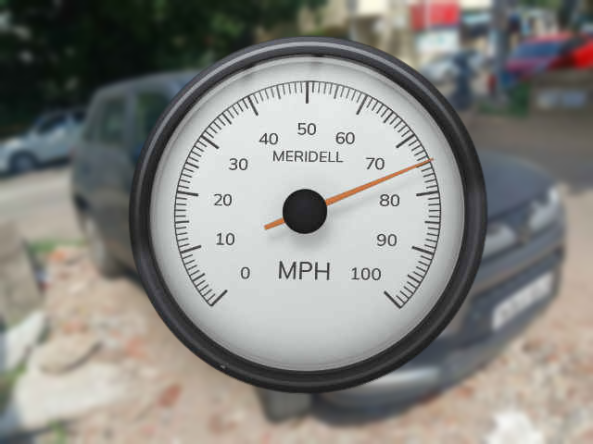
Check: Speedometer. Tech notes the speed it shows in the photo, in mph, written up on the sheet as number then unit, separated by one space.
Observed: 75 mph
